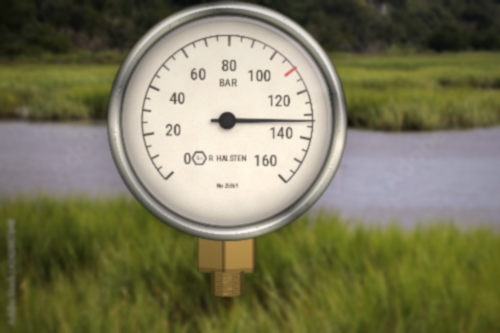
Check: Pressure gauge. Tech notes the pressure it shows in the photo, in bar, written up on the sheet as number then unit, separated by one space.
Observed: 132.5 bar
